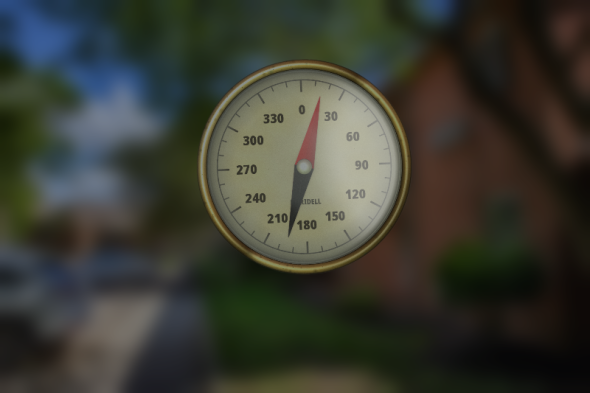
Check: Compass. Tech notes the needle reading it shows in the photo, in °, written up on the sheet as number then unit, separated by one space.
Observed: 15 °
